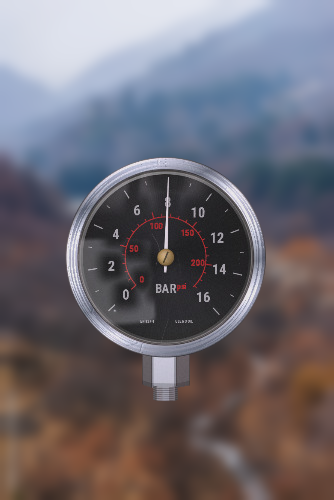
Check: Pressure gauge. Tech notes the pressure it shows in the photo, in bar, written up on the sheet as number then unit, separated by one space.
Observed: 8 bar
